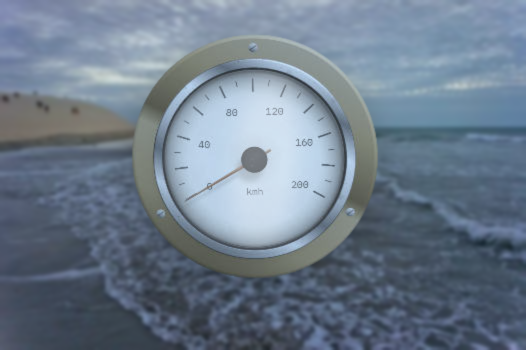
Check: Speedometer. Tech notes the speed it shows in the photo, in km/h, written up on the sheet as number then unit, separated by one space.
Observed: 0 km/h
